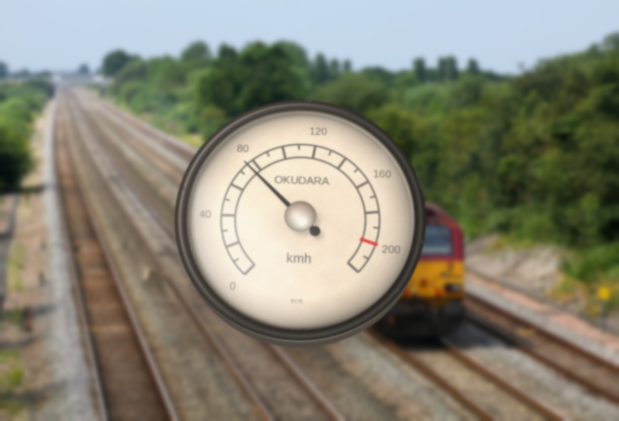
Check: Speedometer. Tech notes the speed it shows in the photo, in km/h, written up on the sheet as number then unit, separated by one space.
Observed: 75 km/h
